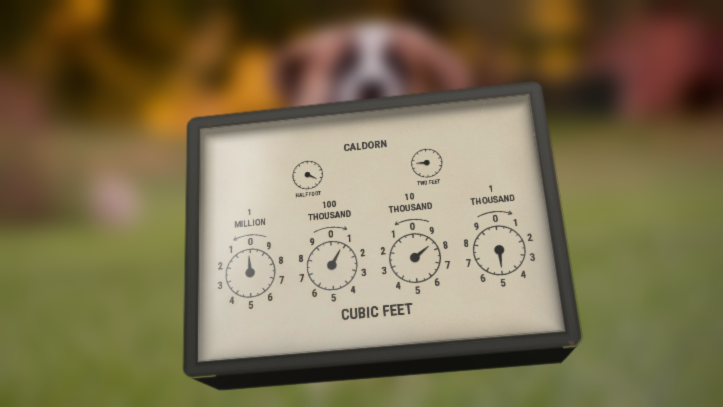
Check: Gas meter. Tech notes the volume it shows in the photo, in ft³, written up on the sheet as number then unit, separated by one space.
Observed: 8500 ft³
